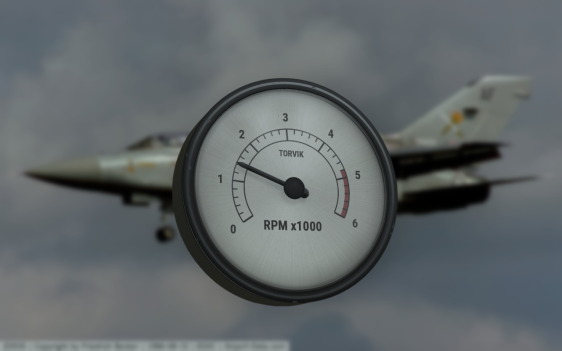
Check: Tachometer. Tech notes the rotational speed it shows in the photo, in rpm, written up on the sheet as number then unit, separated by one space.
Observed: 1400 rpm
